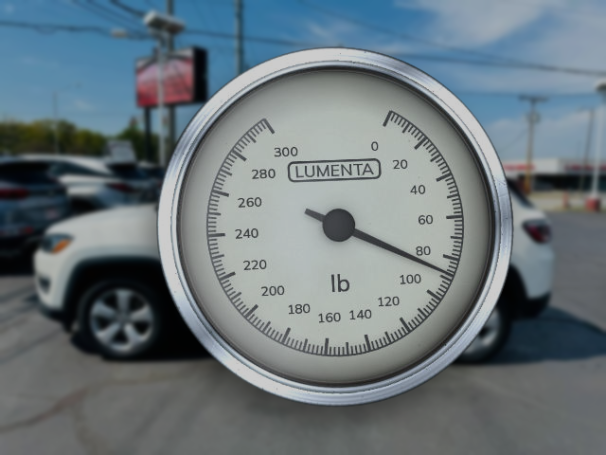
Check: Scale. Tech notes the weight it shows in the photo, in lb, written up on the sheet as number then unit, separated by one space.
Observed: 88 lb
